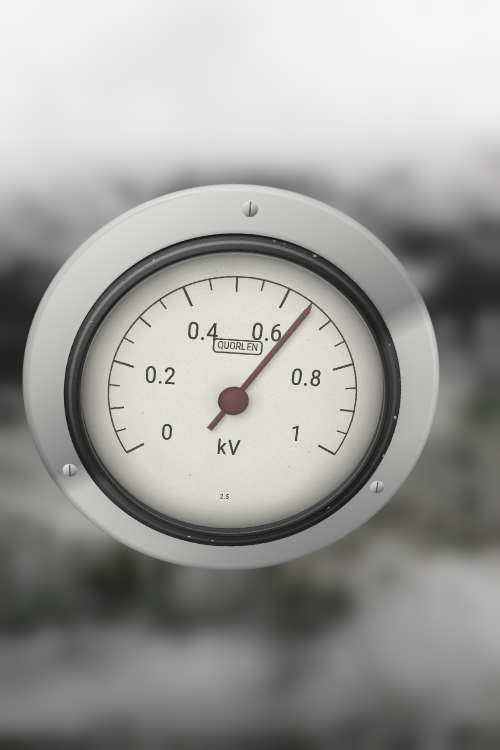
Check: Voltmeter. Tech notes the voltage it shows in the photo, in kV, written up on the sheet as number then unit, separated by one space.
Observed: 0.65 kV
